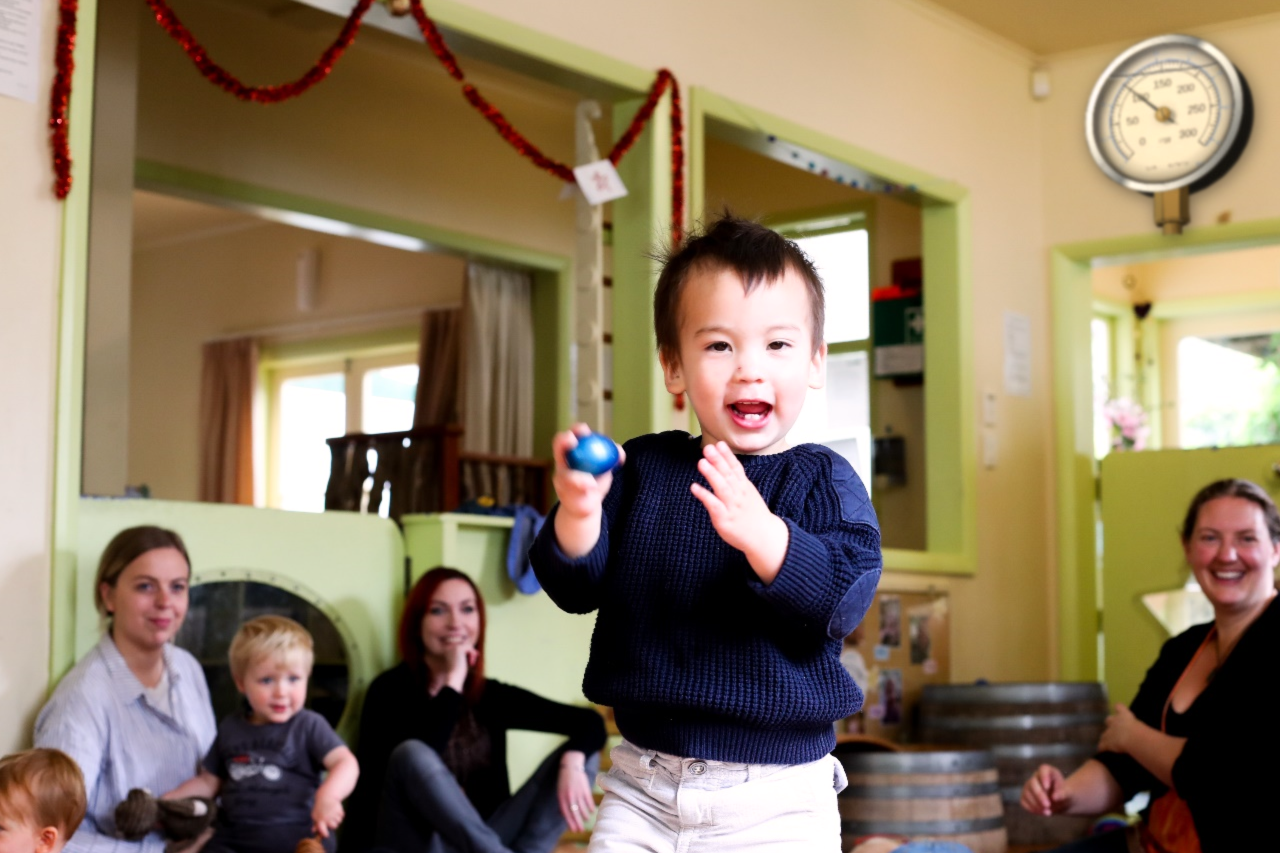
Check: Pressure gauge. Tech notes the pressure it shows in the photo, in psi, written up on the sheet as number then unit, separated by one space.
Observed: 100 psi
